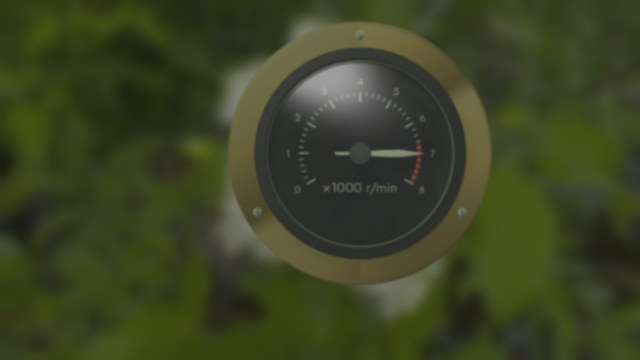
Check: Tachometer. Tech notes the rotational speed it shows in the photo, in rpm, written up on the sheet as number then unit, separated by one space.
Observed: 7000 rpm
